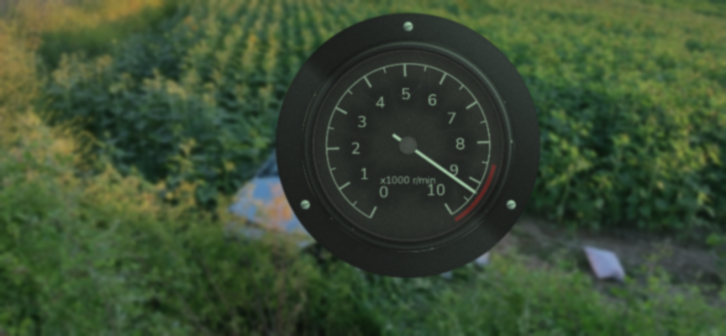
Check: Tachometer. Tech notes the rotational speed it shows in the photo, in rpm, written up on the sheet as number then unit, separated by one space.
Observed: 9250 rpm
